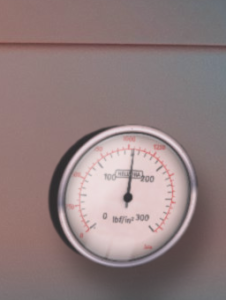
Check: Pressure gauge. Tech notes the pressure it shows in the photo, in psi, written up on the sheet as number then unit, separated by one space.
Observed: 150 psi
